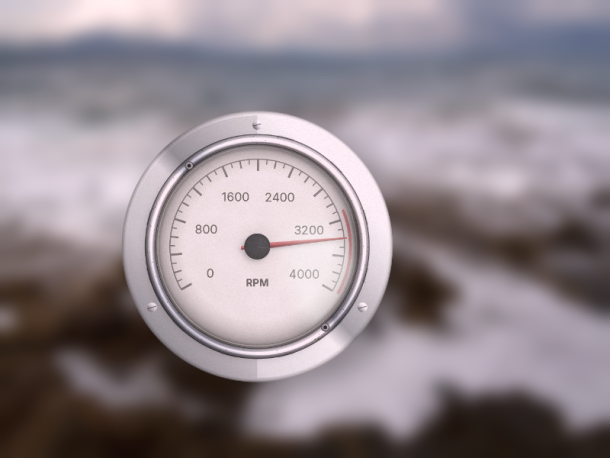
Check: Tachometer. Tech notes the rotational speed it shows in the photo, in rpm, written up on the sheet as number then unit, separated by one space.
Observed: 3400 rpm
